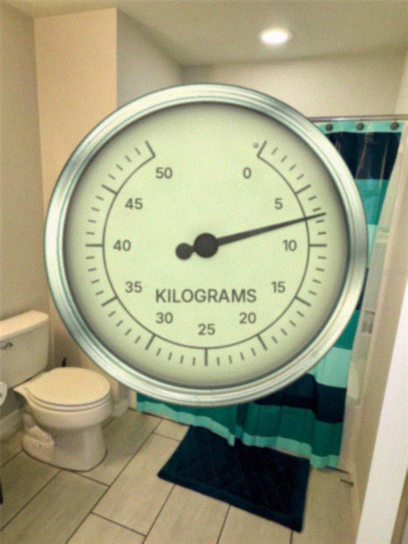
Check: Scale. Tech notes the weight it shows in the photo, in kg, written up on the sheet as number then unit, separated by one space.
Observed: 7.5 kg
